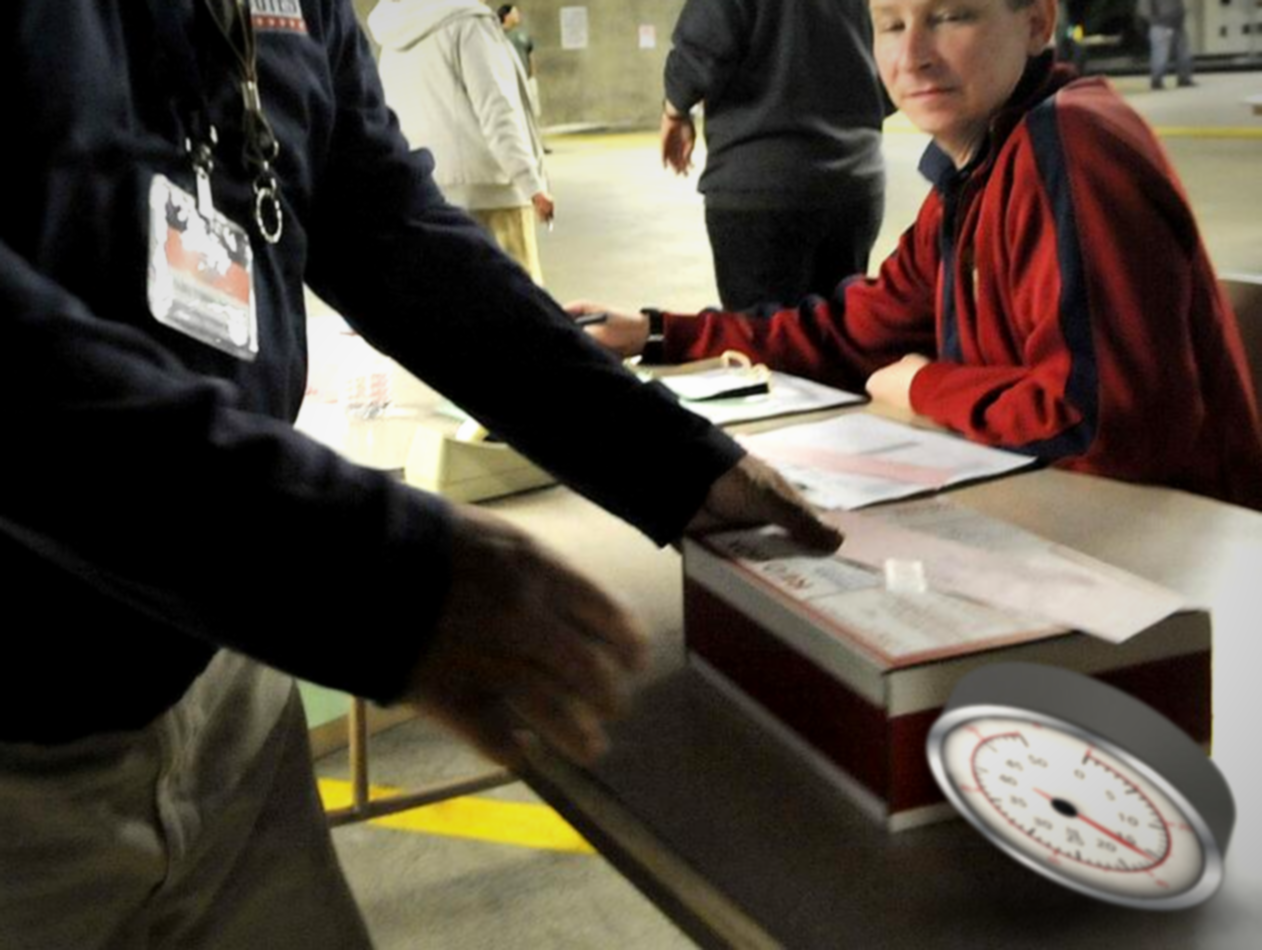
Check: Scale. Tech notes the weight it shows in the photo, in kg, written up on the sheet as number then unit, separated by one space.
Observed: 15 kg
